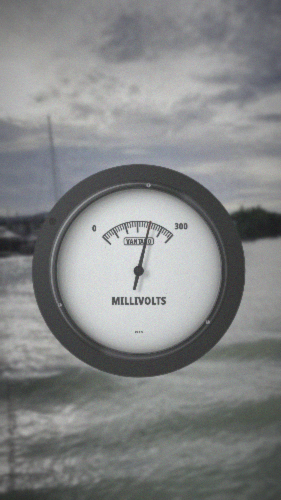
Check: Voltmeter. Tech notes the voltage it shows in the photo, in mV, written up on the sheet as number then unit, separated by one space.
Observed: 200 mV
